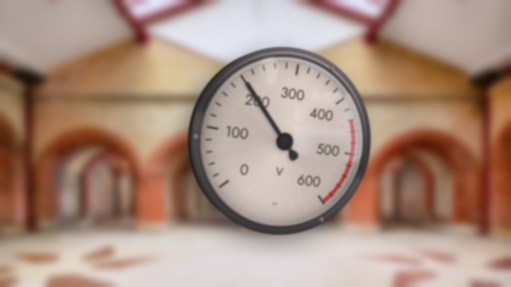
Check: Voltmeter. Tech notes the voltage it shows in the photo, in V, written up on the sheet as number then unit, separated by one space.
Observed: 200 V
